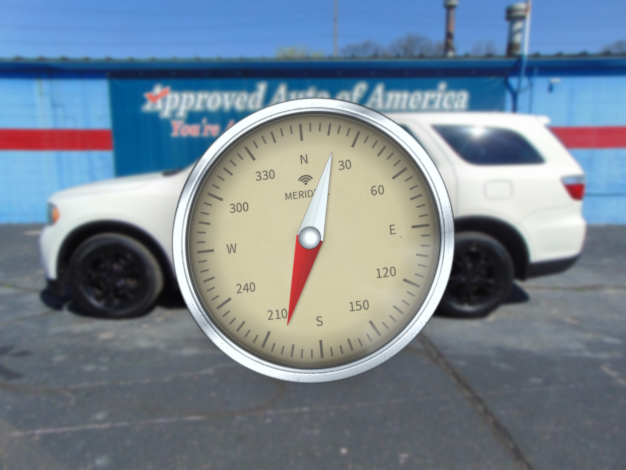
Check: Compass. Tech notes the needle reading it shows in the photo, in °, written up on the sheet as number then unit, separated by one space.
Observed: 200 °
